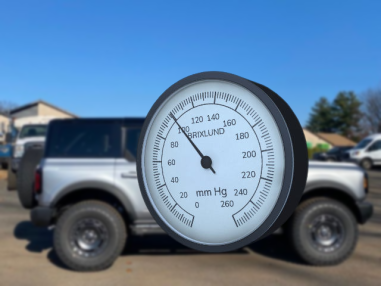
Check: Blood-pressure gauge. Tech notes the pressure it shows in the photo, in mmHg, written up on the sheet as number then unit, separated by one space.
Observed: 100 mmHg
